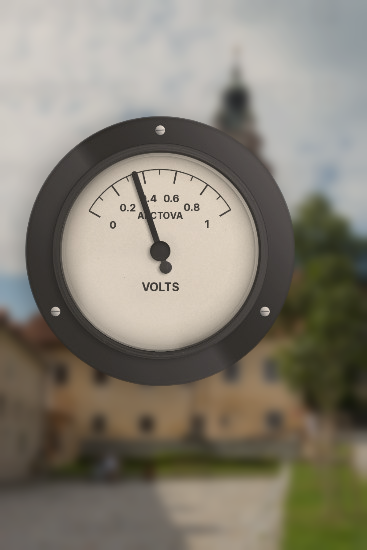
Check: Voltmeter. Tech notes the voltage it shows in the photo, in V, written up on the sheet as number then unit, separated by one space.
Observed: 0.35 V
